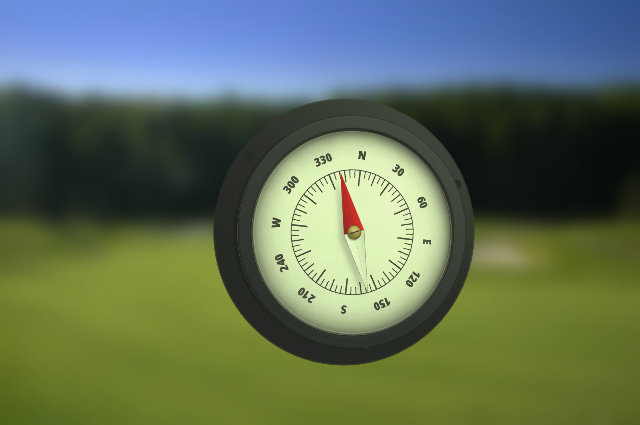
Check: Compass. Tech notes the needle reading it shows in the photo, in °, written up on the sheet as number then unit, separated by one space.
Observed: 340 °
